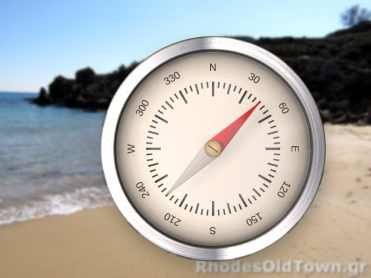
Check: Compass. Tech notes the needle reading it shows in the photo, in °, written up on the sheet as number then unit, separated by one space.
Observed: 45 °
